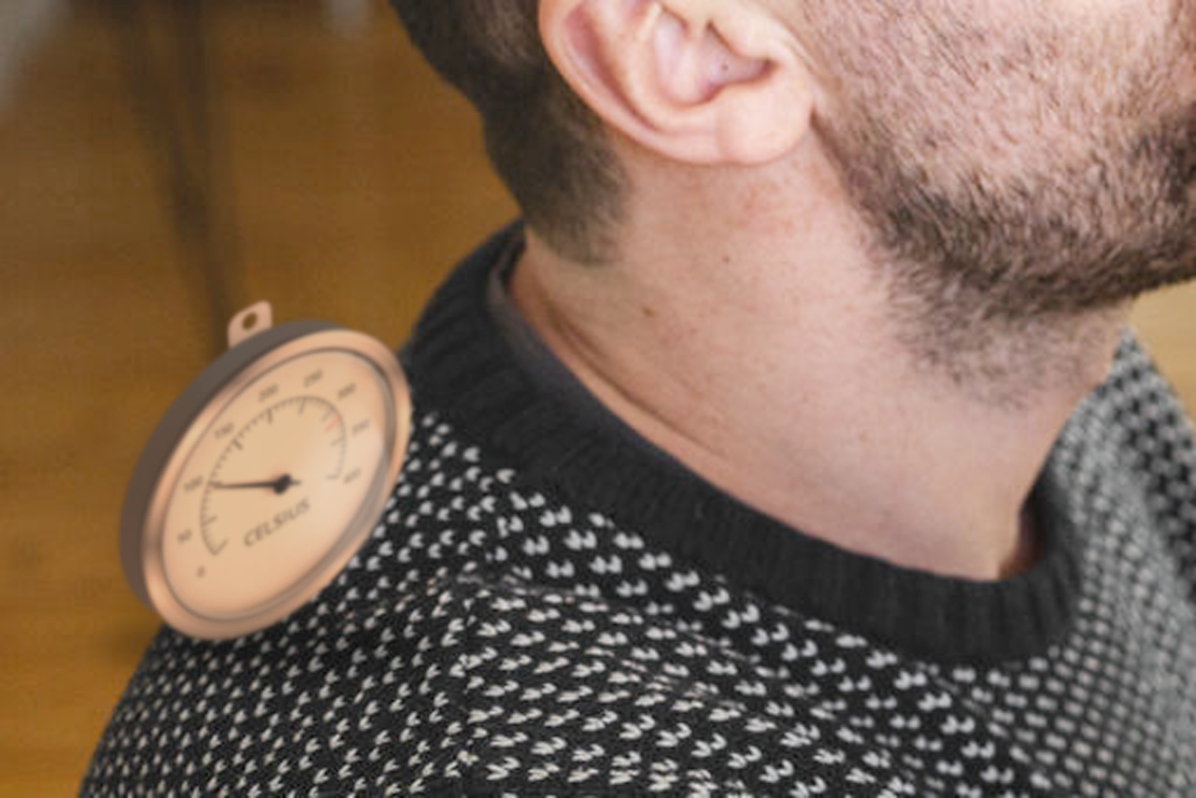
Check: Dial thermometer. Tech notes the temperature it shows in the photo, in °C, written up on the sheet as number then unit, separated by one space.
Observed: 100 °C
